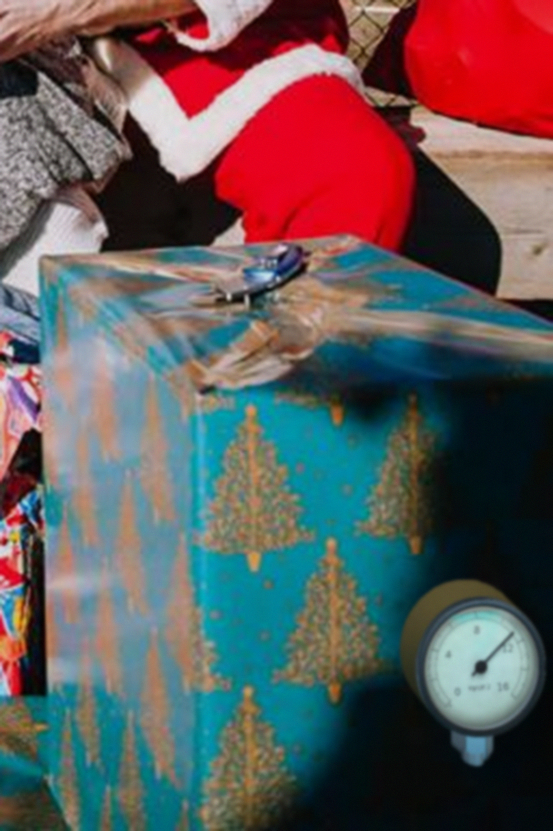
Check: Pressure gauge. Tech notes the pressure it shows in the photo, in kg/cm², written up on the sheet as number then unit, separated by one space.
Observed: 11 kg/cm²
